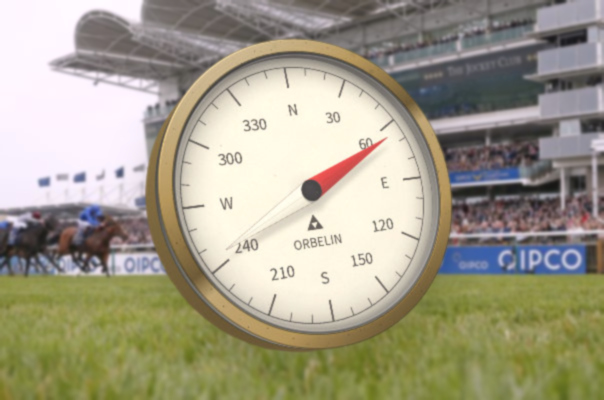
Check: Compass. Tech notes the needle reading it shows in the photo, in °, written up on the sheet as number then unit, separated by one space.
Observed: 65 °
